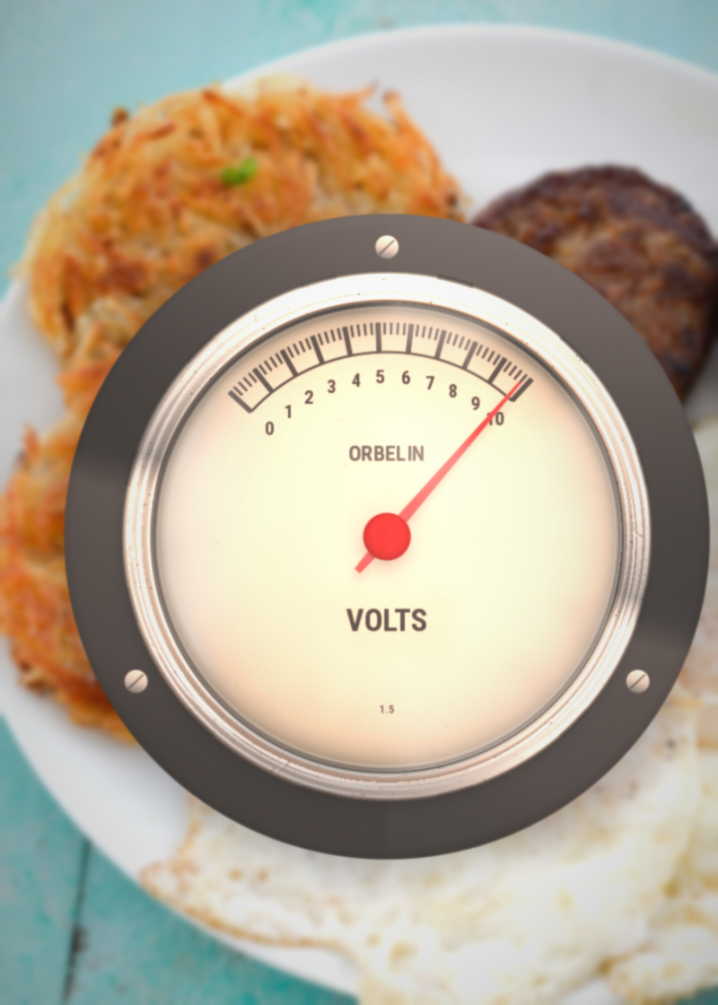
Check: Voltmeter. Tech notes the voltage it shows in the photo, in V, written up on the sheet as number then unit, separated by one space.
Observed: 9.8 V
